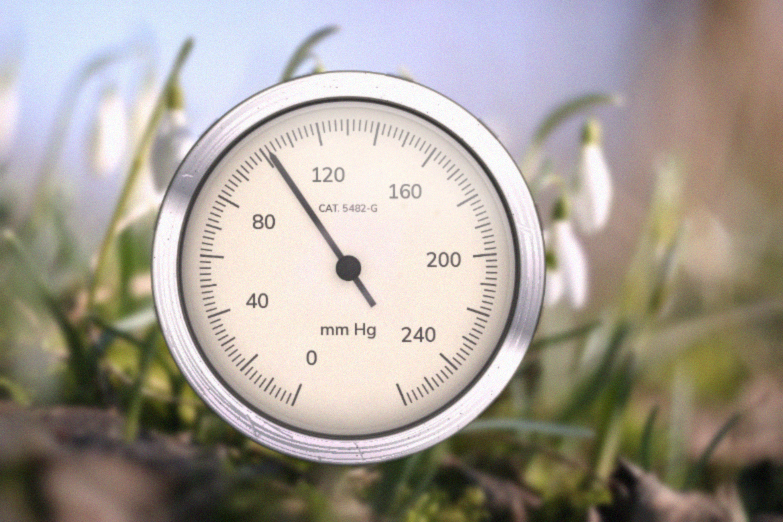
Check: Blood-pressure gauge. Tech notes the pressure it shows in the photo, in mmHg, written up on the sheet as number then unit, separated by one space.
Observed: 102 mmHg
